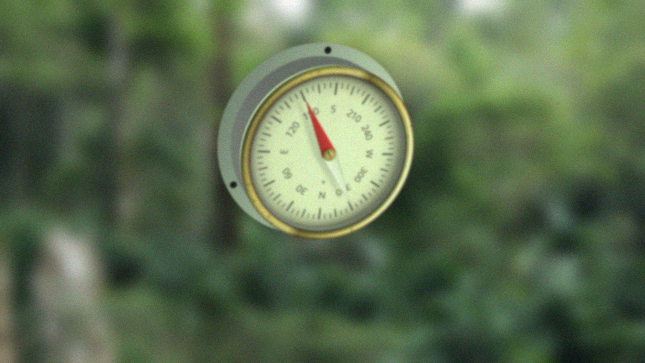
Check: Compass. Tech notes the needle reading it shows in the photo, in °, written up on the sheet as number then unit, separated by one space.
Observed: 150 °
